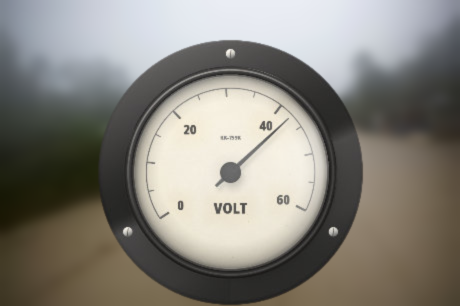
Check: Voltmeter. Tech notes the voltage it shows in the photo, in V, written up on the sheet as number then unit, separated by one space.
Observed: 42.5 V
